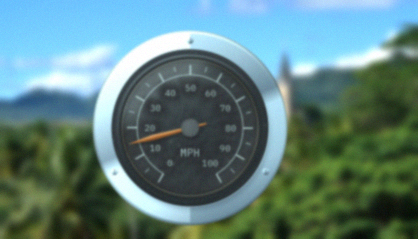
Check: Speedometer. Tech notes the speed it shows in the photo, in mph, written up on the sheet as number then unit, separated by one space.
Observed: 15 mph
